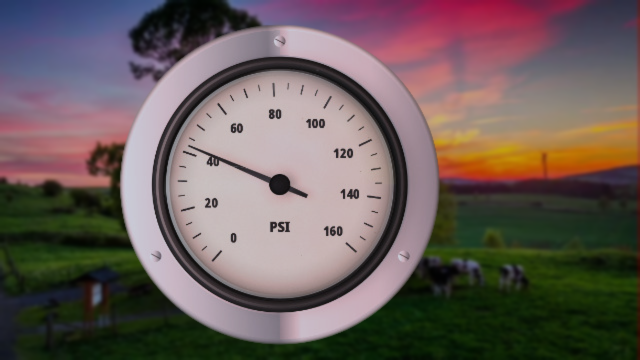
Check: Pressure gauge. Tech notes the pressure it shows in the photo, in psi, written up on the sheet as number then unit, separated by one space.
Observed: 42.5 psi
